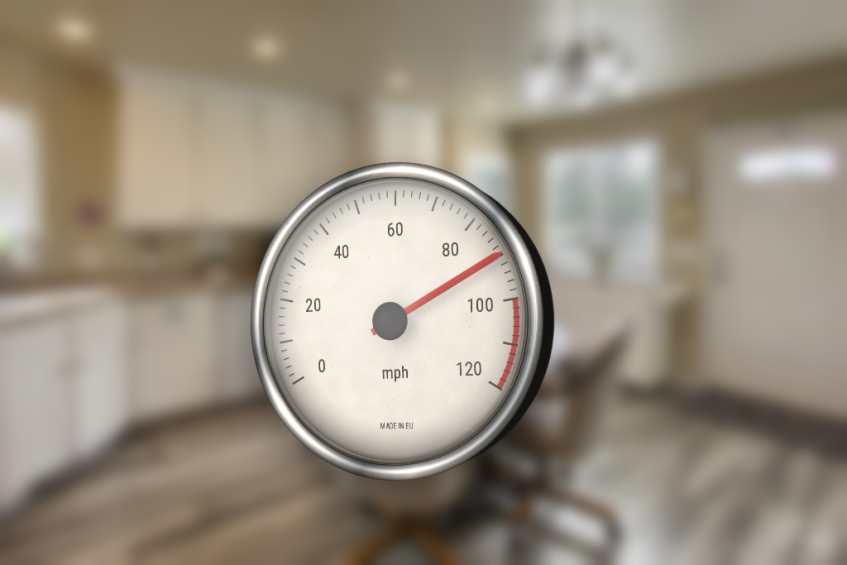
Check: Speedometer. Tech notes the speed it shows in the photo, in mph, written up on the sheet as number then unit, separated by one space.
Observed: 90 mph
